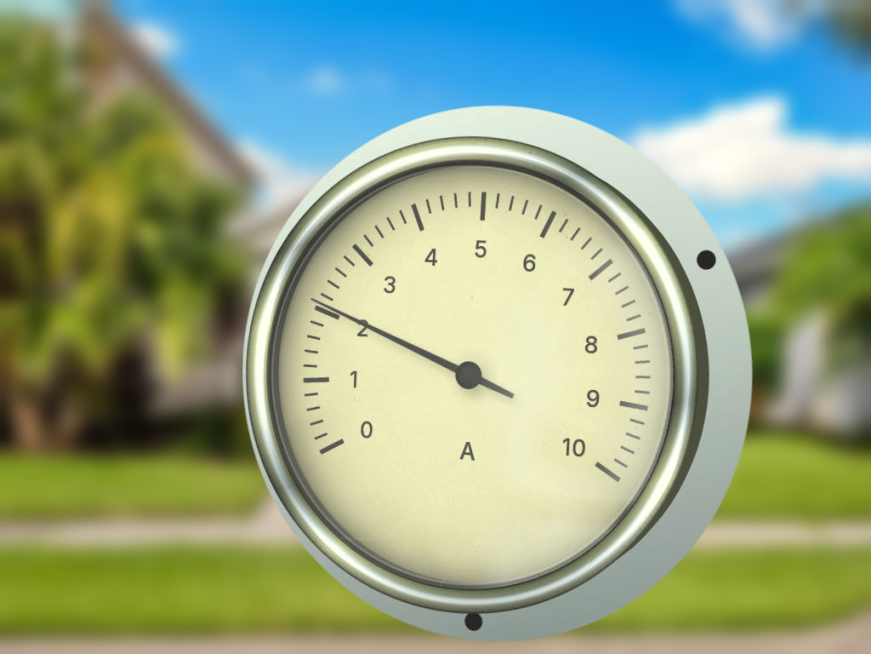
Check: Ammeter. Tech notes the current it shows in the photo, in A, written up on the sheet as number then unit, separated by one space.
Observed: 2.1 A
